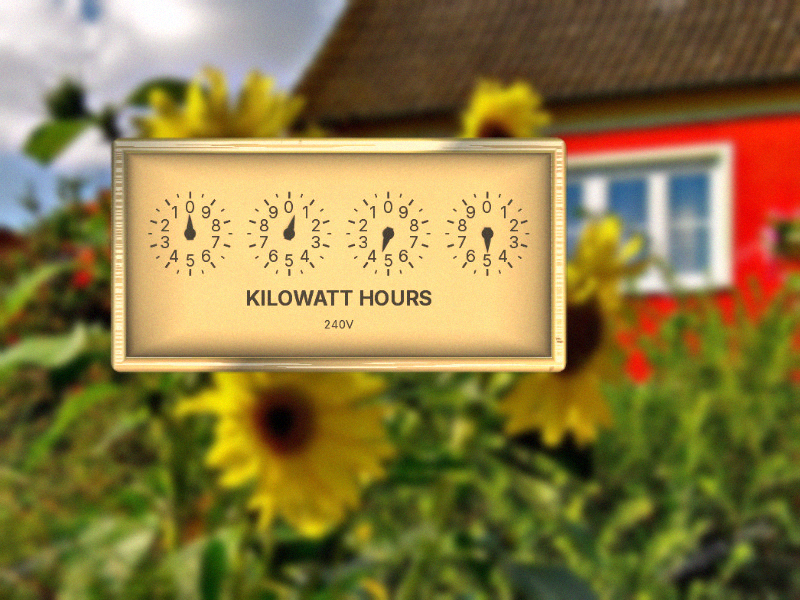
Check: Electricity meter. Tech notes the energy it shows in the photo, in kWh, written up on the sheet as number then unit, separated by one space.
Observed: 45 kWh
